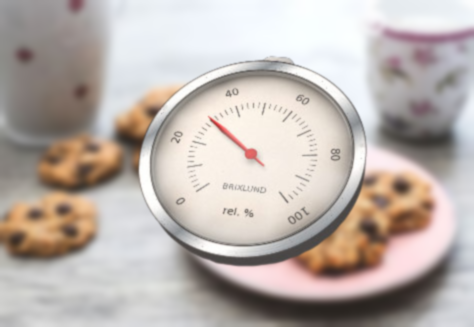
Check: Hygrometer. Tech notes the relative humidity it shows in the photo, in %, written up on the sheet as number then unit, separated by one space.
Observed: 30 %
